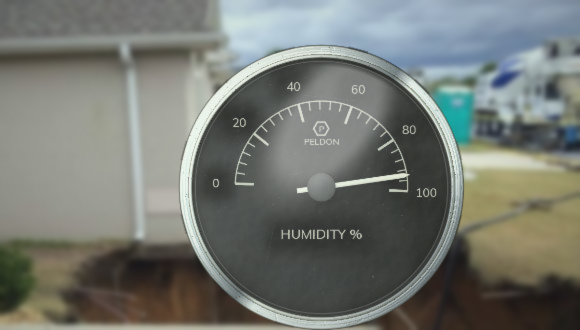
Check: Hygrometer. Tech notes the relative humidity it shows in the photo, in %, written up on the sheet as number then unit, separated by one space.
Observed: 94 %
